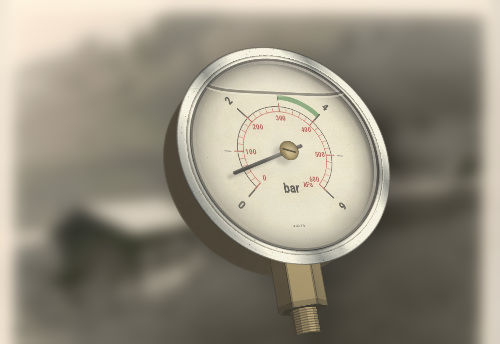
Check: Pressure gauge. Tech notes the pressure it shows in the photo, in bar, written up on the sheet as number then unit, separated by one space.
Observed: 0.5 bar
